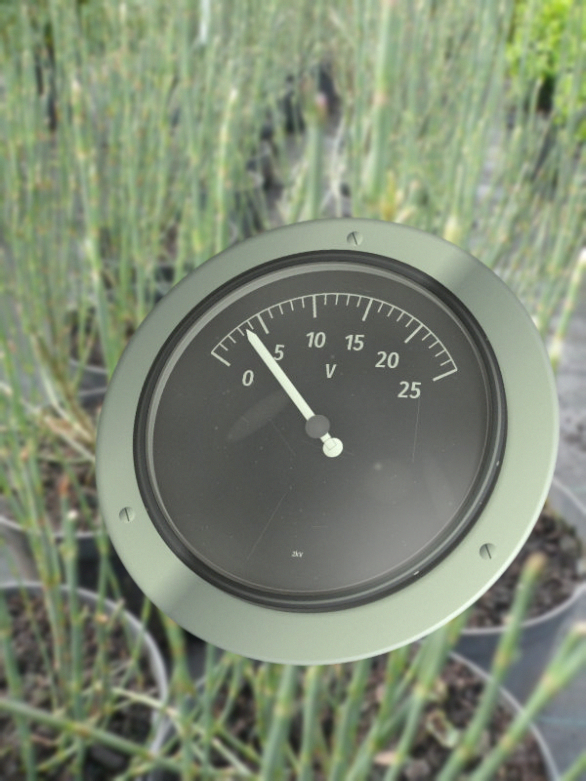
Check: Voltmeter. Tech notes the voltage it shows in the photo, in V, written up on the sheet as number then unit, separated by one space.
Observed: 3.5 V
